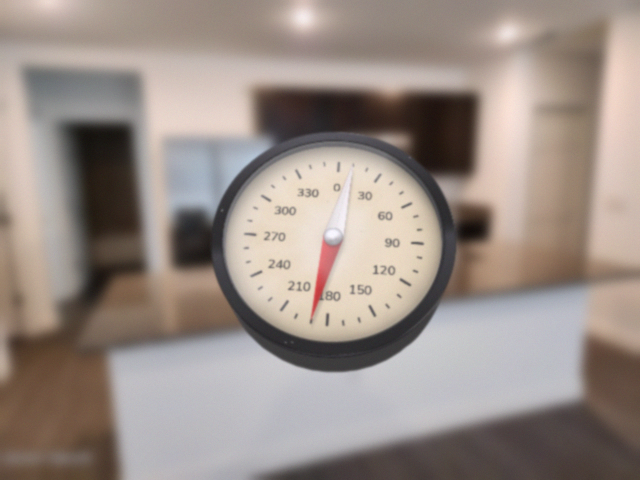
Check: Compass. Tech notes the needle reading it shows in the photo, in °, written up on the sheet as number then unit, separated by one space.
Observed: 190 °
